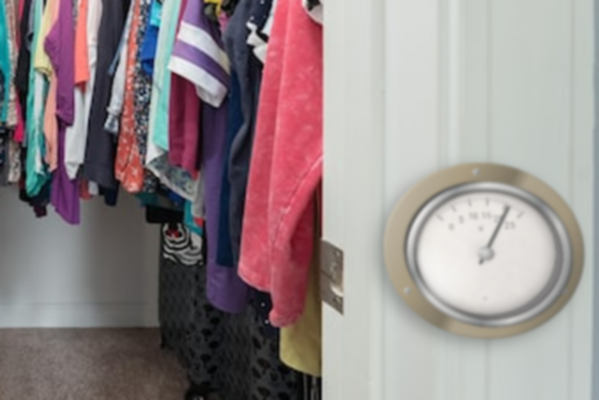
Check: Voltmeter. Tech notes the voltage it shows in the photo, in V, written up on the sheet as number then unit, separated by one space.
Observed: 20 V
